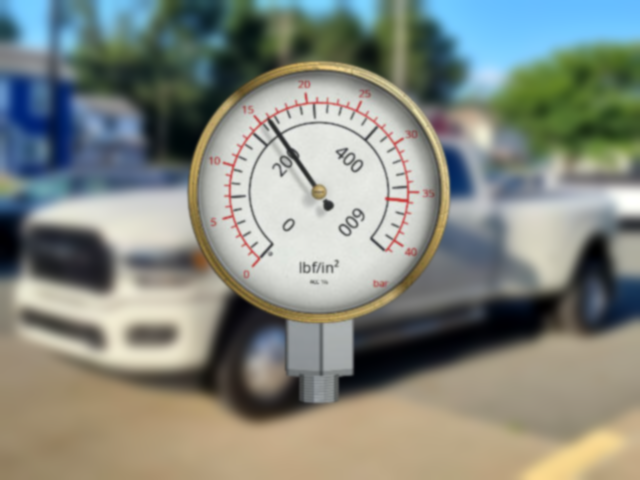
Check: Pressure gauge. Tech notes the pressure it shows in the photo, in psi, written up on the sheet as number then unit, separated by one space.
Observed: 230 psi
